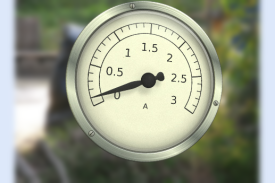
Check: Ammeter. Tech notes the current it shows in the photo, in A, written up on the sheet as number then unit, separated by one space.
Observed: 0.1 A
